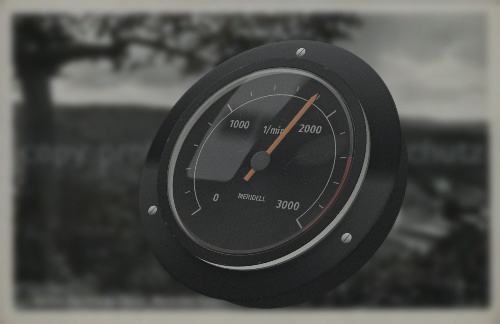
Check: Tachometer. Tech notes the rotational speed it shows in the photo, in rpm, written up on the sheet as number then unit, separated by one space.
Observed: 1800 rpm
